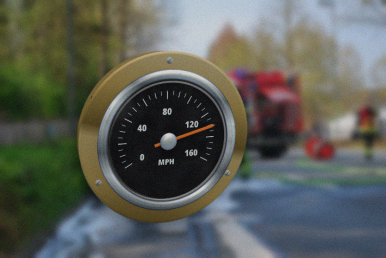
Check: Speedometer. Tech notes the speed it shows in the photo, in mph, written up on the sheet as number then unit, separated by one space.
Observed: 130 mph
